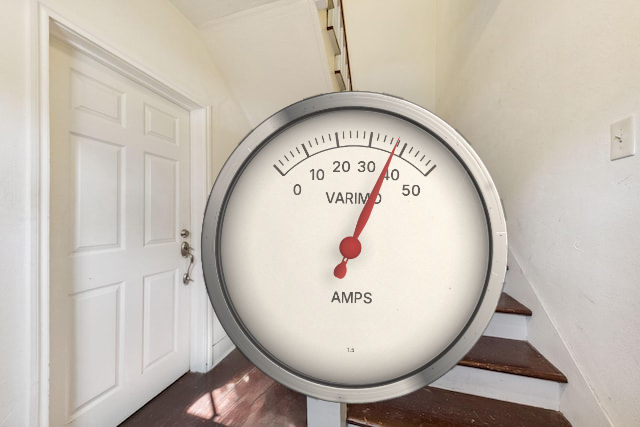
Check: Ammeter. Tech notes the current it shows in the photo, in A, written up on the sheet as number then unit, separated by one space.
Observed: 38 A
